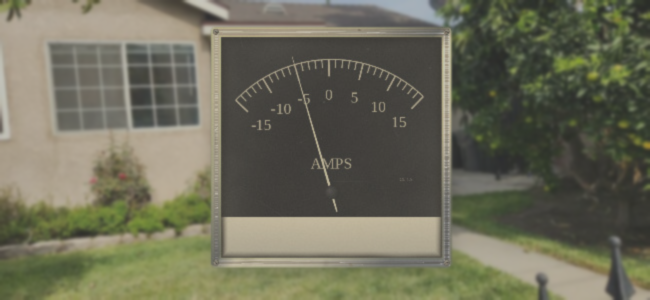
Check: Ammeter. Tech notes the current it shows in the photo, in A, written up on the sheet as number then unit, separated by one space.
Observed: -5 A
